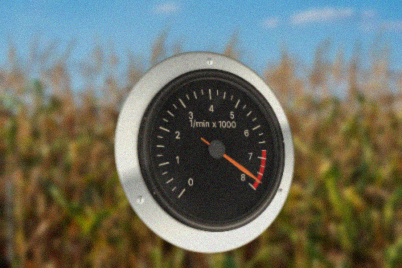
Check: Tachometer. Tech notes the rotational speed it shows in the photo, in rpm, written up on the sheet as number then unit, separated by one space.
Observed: 7750 rpm
